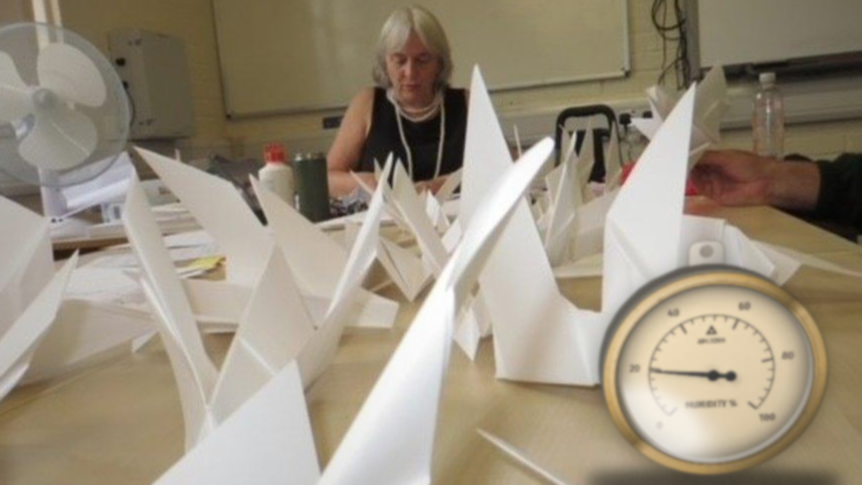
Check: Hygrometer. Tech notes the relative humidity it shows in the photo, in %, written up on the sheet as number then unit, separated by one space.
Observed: 20 %
